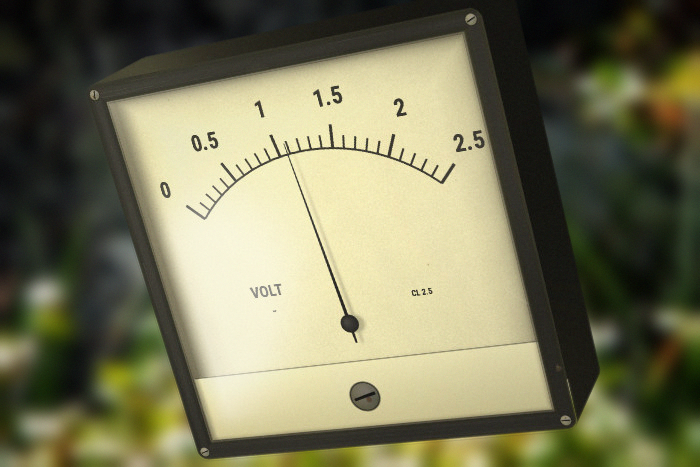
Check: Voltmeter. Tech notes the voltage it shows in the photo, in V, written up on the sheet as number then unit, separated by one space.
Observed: 1.1 V
